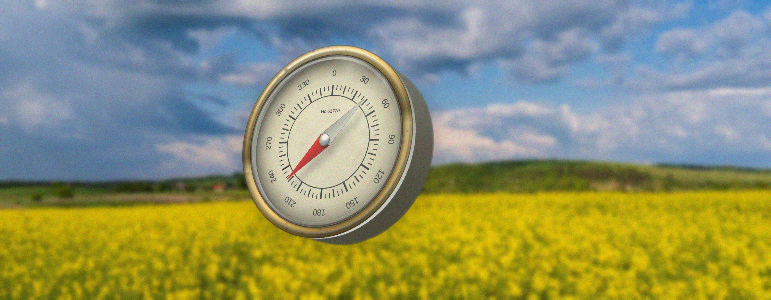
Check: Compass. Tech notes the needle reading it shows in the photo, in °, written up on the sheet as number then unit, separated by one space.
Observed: 225 °
